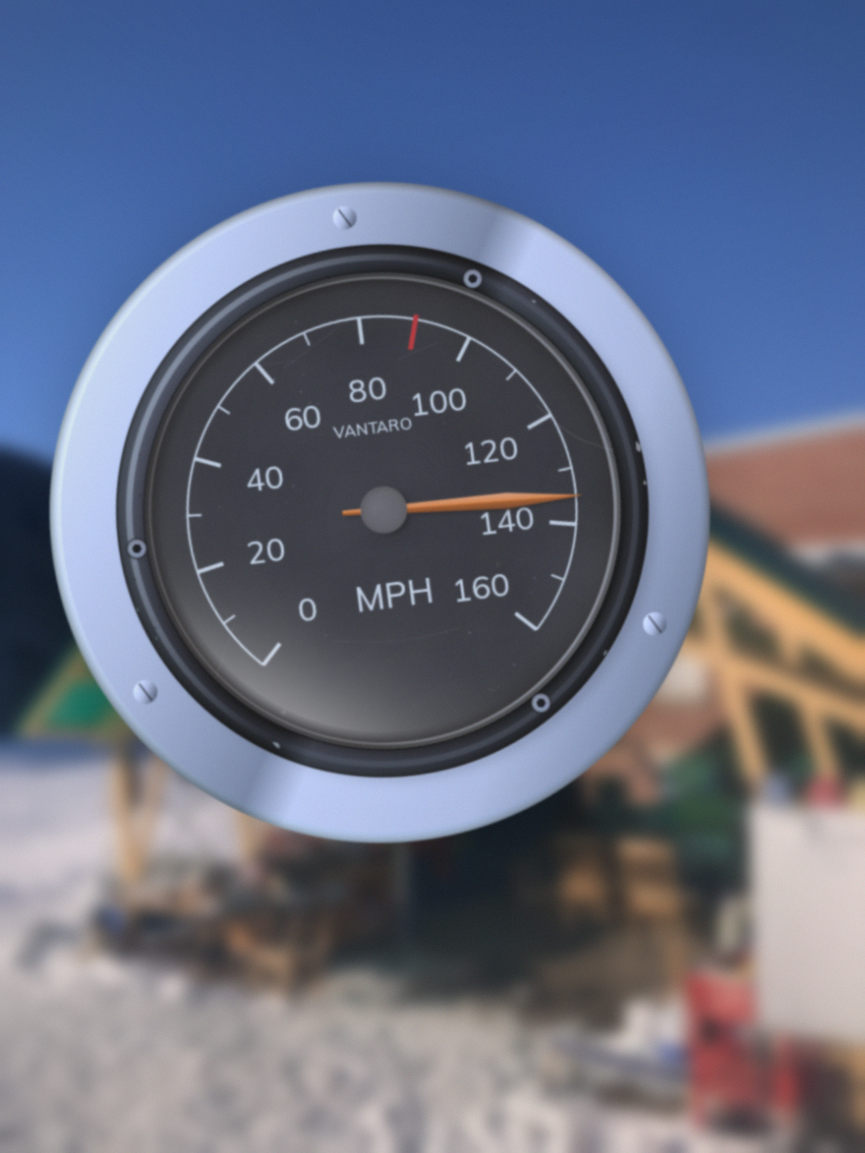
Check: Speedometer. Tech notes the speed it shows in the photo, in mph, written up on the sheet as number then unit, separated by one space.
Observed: 135 mph
